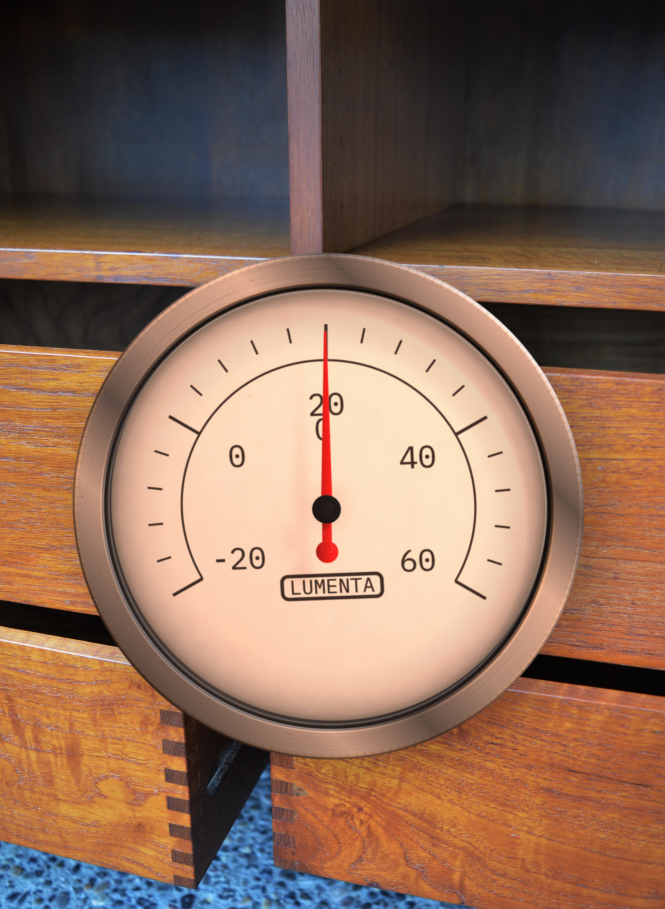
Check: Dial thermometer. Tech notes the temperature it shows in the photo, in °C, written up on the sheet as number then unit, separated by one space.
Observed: 20 °C
